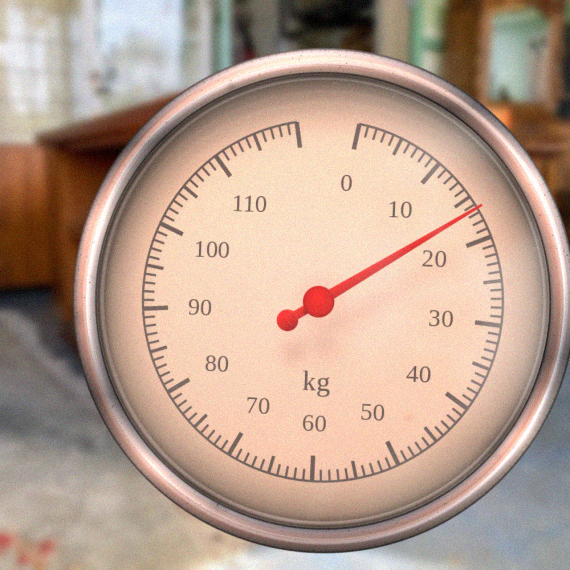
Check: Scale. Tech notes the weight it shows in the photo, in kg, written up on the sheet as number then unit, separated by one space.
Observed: 16.5 kg
